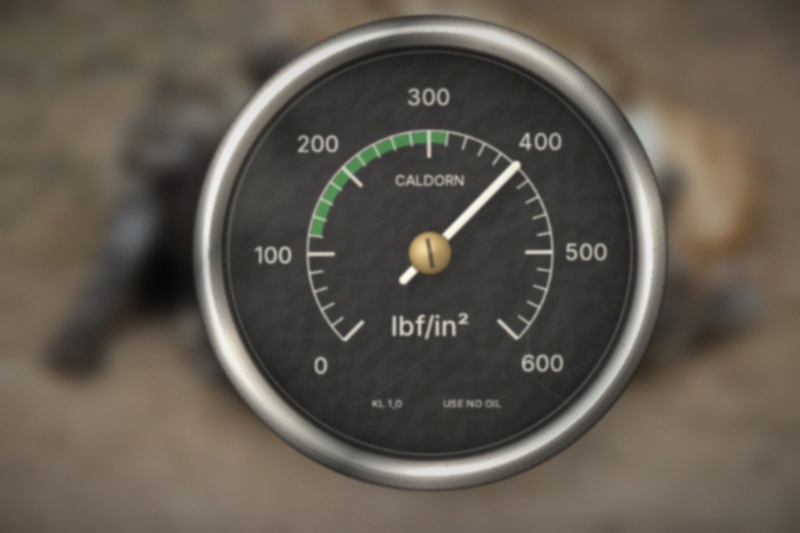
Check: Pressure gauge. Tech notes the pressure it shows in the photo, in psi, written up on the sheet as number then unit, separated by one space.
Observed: 400 psi
